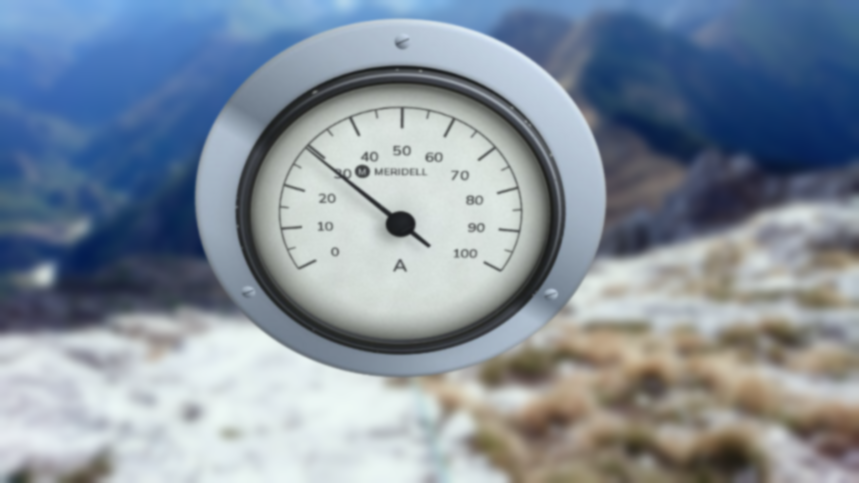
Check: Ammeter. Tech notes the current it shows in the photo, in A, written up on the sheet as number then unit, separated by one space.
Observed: 30 A
